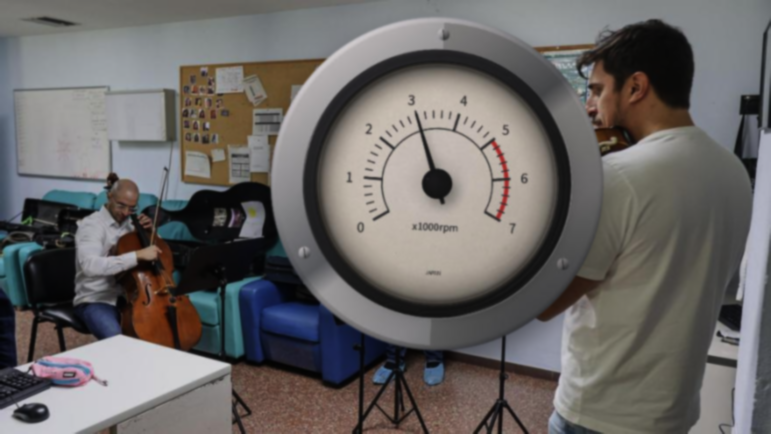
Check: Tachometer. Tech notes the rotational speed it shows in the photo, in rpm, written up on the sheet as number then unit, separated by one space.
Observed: 3000 rpm
